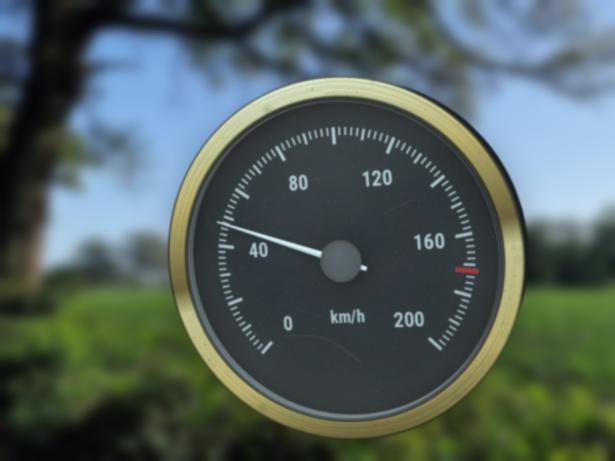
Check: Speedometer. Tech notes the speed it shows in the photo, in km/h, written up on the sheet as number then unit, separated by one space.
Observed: 48 km/h
